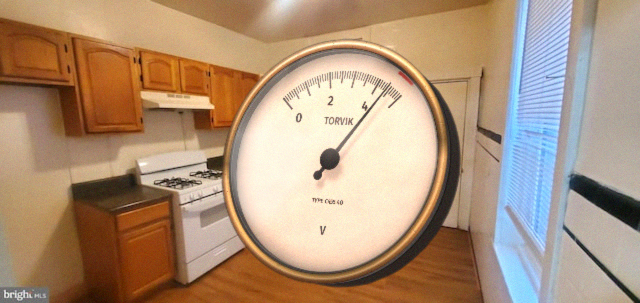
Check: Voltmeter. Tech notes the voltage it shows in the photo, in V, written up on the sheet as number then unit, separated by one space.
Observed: 4.5 V
